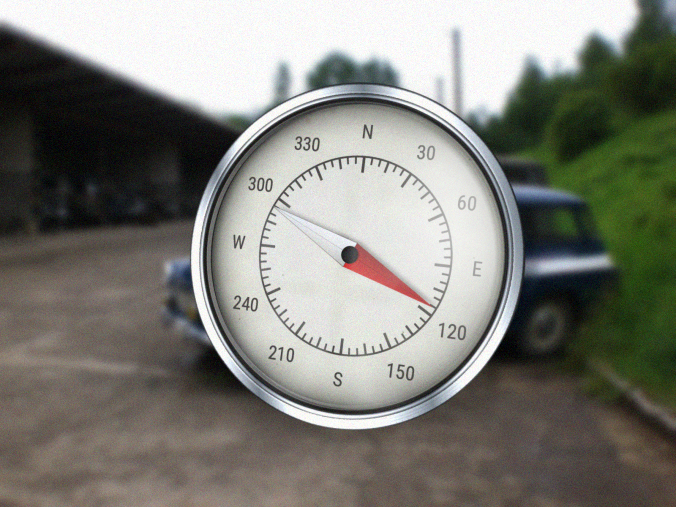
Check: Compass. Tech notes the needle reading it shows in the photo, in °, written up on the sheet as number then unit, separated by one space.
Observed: 115 °
